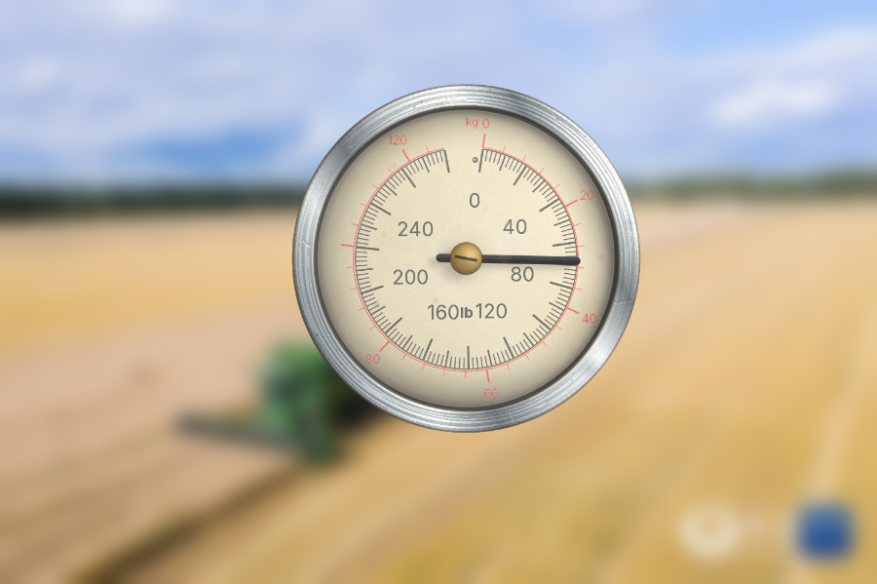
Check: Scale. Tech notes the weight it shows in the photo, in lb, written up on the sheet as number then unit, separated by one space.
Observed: 68 lb
